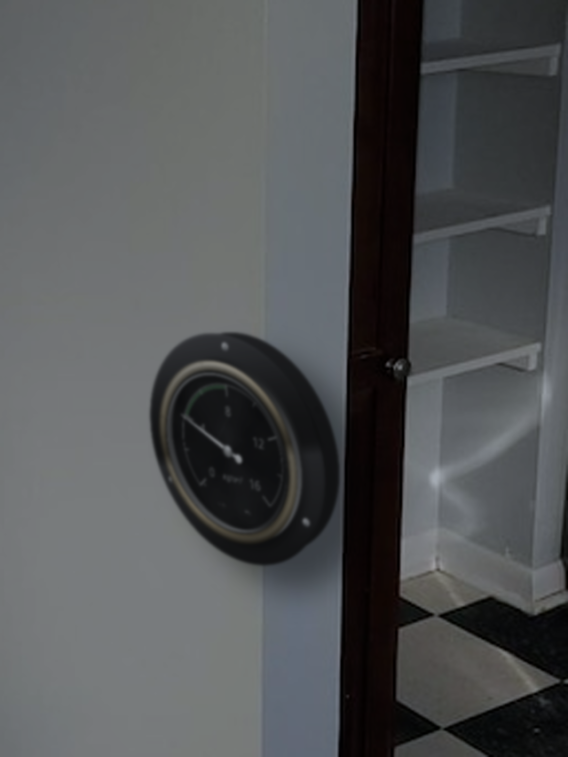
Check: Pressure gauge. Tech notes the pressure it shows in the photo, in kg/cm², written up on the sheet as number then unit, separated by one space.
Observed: 4 kg/cm²
